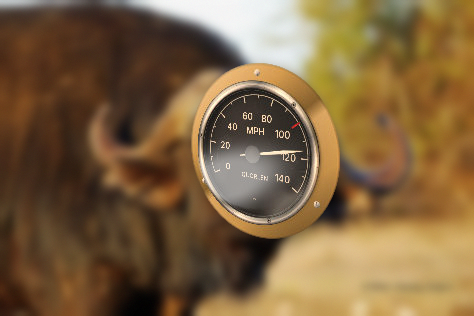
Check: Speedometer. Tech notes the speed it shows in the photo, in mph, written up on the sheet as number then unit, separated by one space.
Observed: 115 mph
